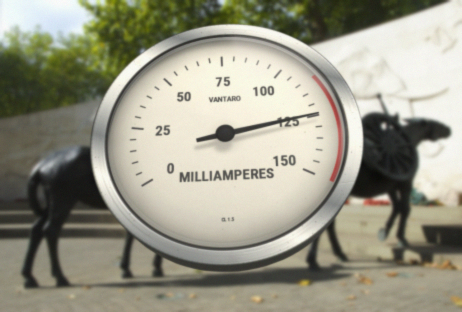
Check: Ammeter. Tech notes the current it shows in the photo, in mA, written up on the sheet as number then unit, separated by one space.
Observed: 125 mA
